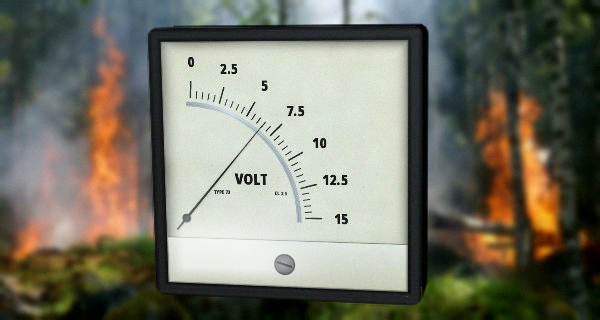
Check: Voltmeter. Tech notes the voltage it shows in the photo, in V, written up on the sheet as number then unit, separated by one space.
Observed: 6.5 V
